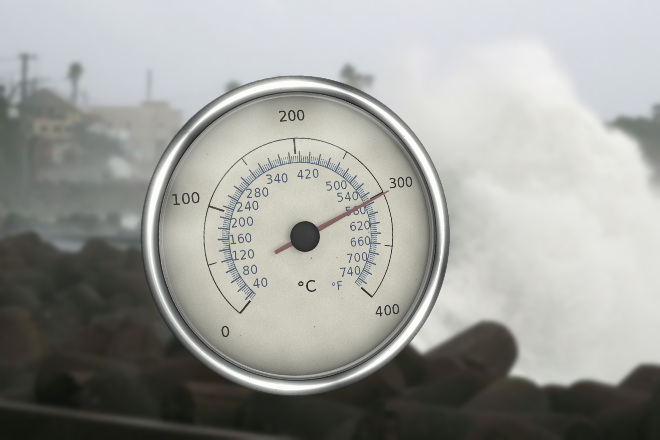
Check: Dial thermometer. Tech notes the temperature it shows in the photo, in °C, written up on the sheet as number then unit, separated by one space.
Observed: 300 °C
